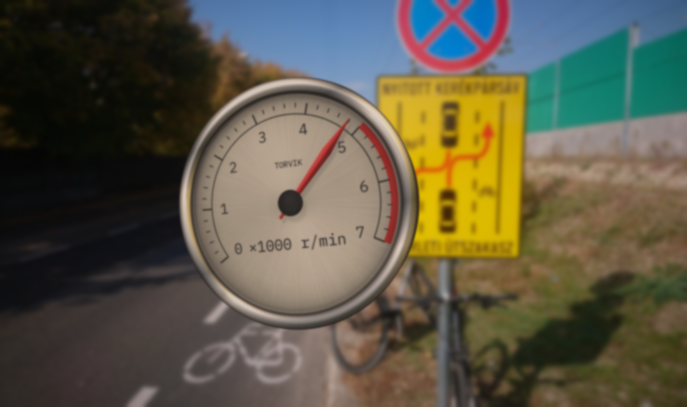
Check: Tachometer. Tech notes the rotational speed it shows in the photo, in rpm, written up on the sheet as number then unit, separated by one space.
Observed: 4800 rpm
